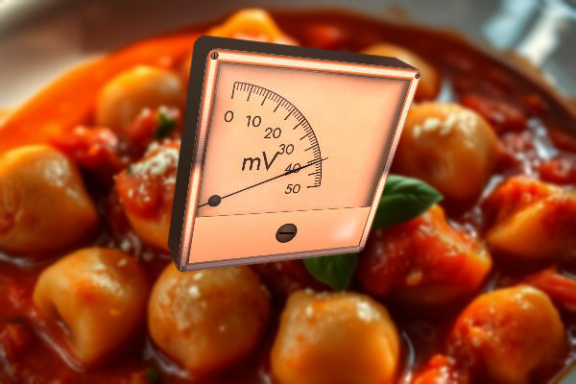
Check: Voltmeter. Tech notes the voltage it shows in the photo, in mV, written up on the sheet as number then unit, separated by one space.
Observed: 40 mV
